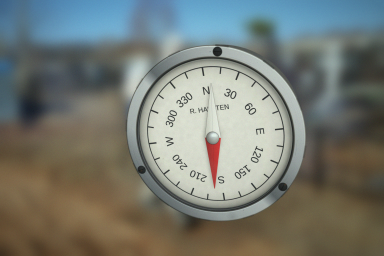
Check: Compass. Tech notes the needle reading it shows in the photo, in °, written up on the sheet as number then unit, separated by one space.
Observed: 187.5 °
